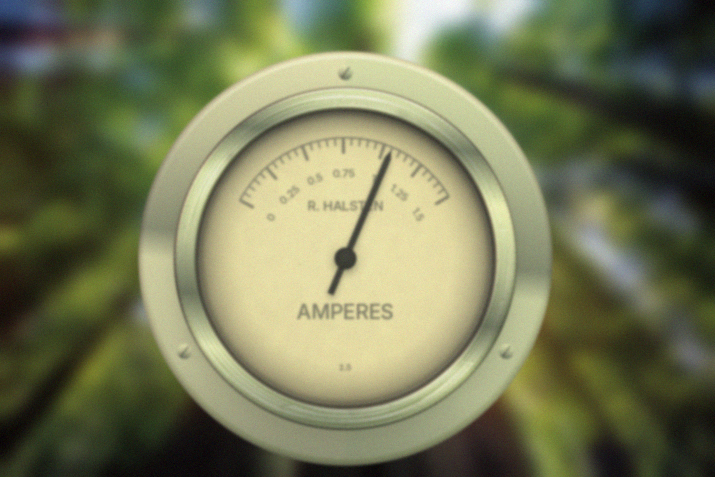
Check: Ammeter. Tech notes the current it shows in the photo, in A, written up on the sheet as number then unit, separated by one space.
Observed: 1.05 A
